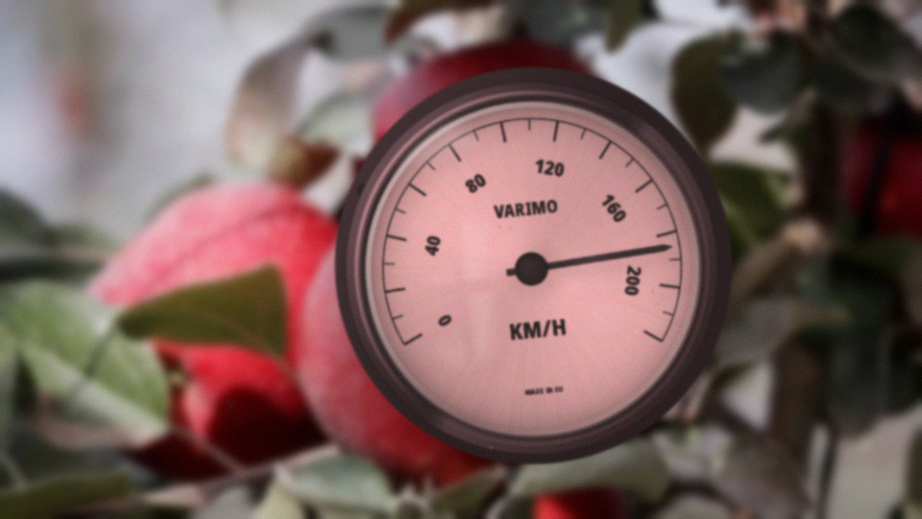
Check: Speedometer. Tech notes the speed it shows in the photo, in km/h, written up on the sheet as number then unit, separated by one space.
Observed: 185 km/h
